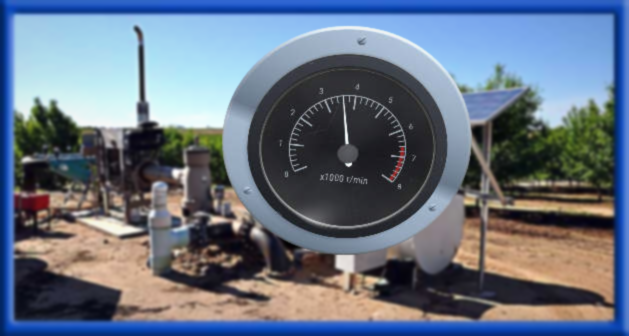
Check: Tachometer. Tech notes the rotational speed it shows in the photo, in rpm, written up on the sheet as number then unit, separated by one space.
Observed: 3600 rpm
